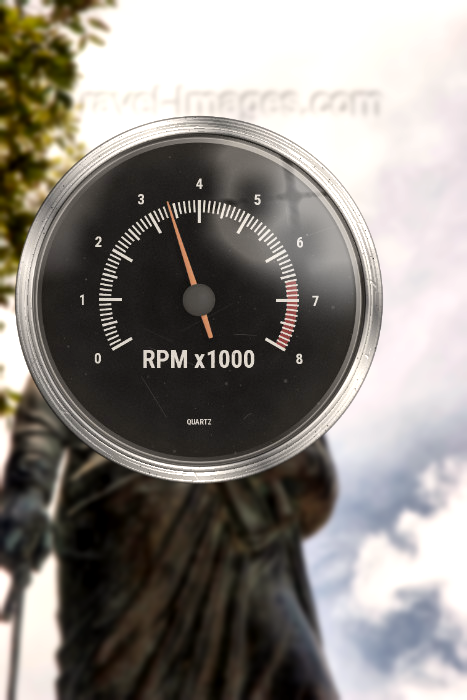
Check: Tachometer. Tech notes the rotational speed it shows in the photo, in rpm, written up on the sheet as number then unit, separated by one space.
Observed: 3400 rpm
